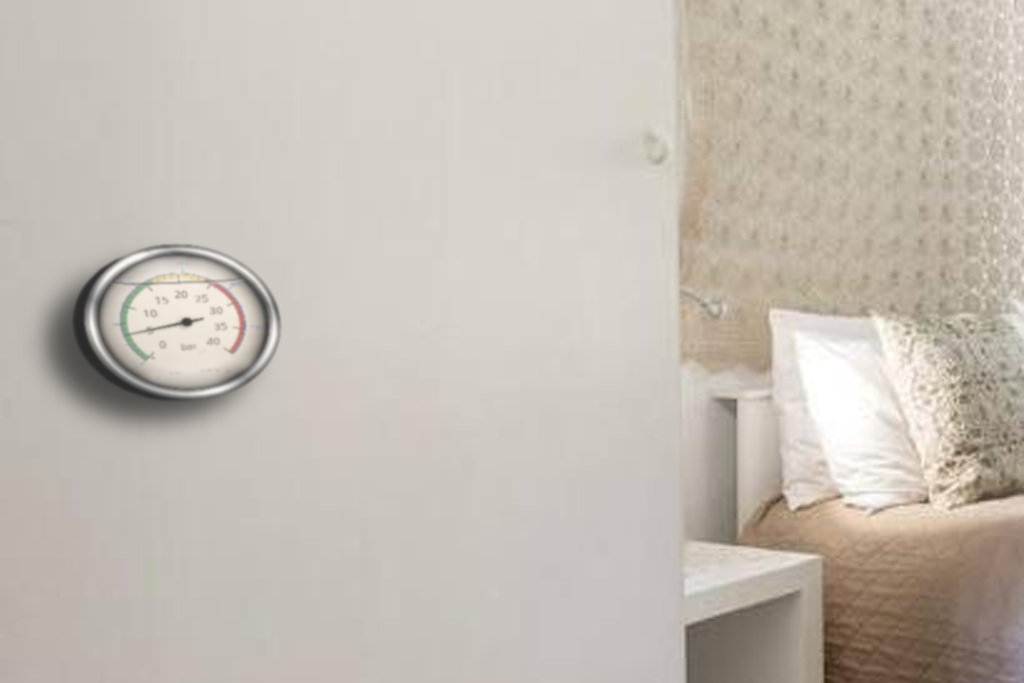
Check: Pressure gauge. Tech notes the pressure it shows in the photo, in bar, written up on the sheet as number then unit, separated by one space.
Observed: 5 bar
